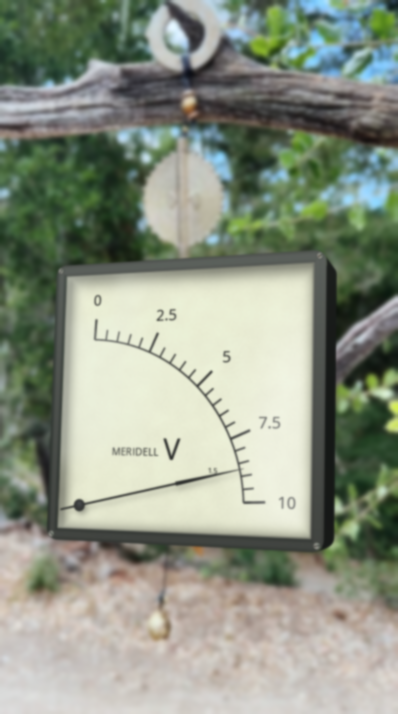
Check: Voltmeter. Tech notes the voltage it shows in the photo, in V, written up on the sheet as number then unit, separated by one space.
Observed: 8.75 V
